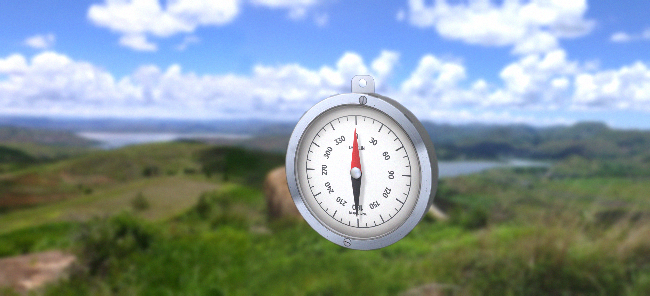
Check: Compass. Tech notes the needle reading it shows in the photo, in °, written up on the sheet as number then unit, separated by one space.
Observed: 0 °
